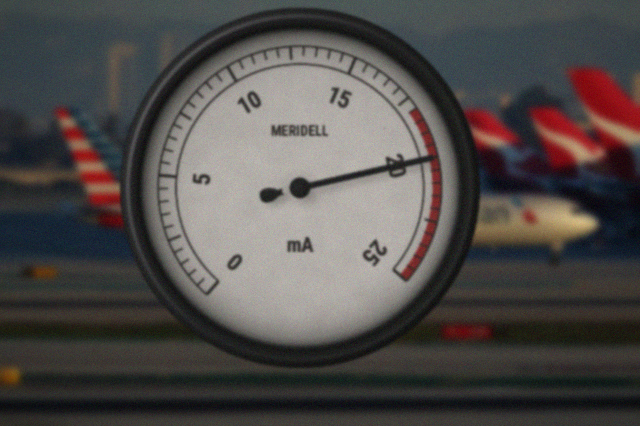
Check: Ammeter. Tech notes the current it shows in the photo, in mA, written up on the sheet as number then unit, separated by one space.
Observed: 20 mA
